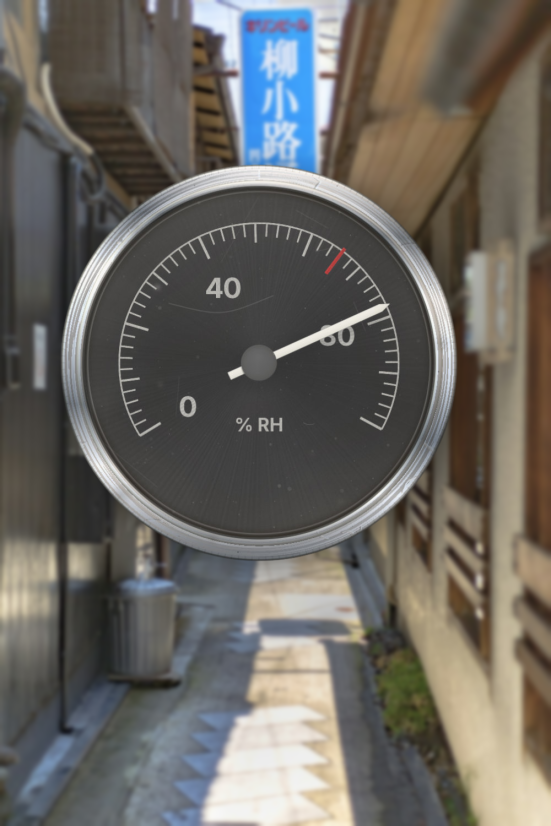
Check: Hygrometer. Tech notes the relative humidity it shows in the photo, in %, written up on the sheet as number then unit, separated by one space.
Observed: 78 %
